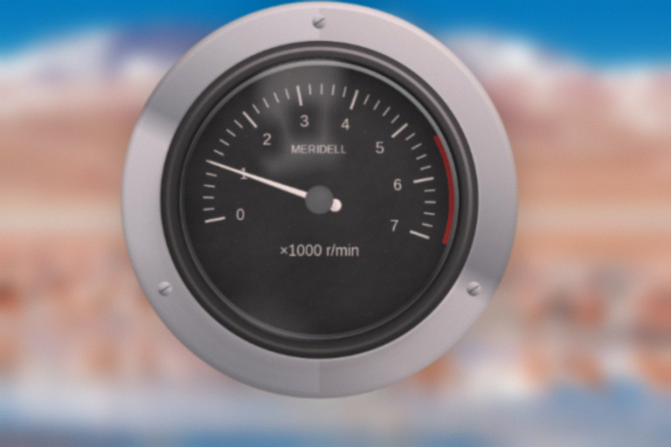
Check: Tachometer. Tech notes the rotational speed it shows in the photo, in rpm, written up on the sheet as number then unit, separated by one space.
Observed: 1000 rpm
